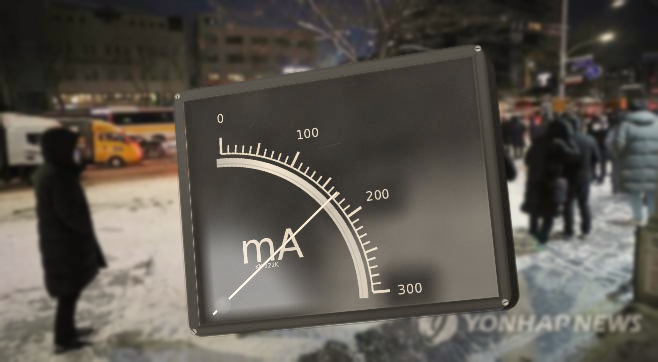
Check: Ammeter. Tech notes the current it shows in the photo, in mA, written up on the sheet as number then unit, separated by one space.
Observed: 170 mA
